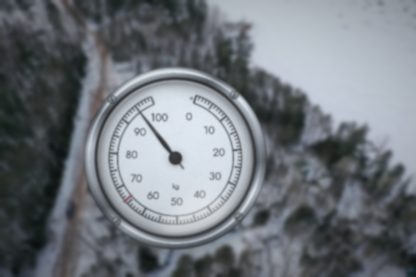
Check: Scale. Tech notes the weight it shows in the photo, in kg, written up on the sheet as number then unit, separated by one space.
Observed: 95 kg
